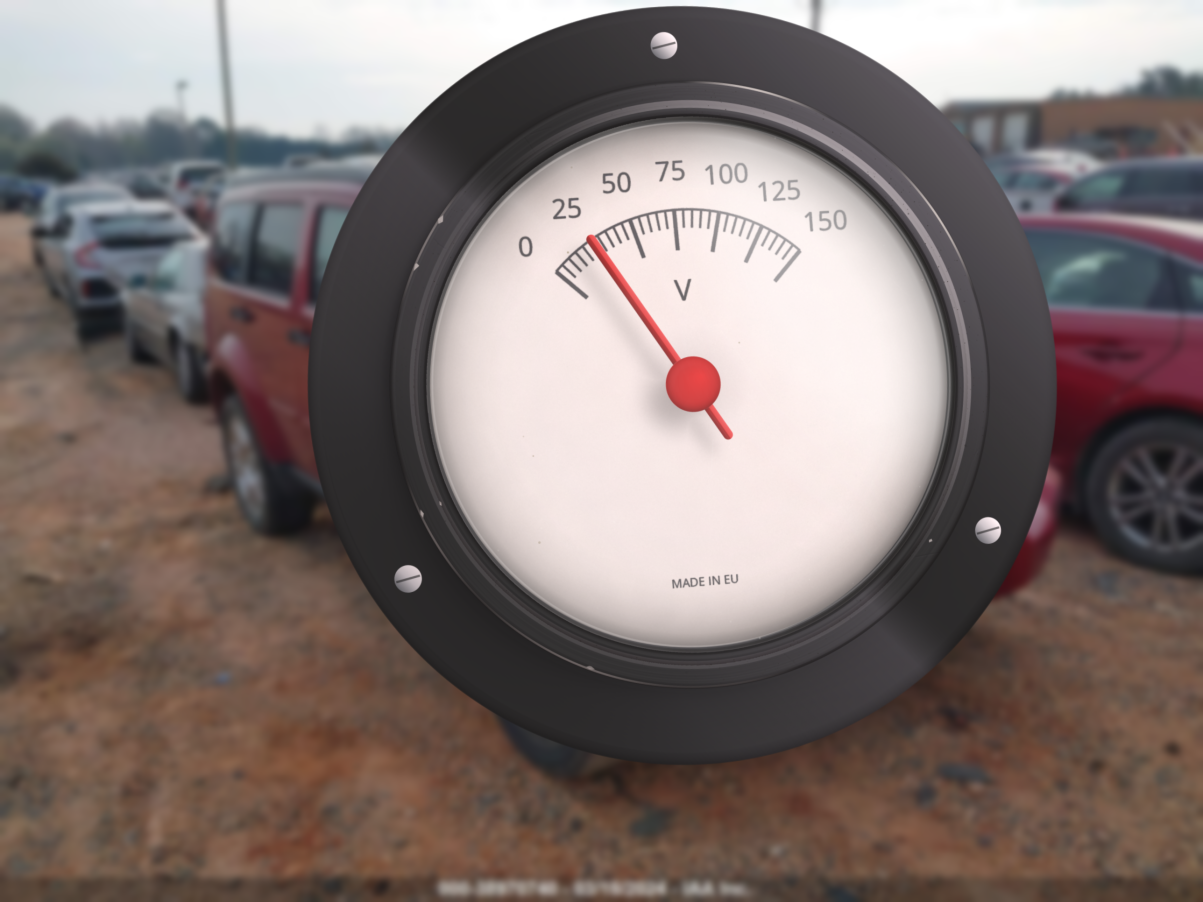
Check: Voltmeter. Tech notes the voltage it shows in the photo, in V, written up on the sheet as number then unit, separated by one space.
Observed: 25 V
